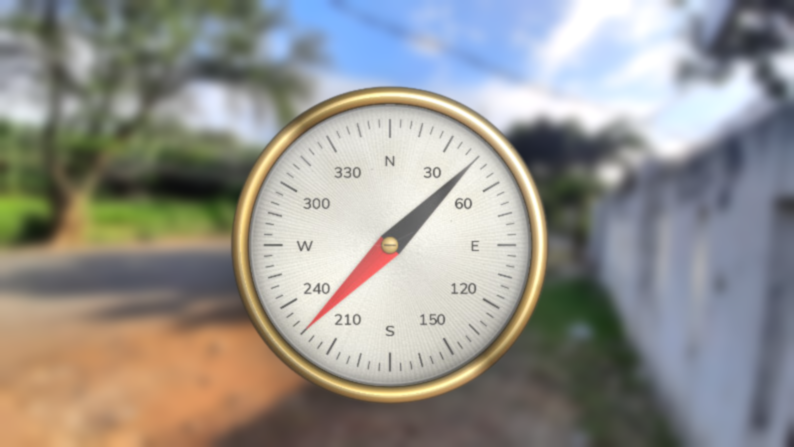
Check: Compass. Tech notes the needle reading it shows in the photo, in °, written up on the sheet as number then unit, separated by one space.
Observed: 225 °
